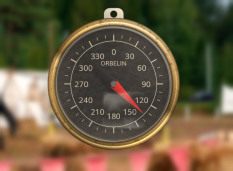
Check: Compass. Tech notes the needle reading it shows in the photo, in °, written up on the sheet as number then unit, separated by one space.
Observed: 135 °
